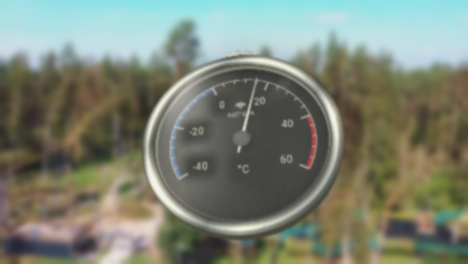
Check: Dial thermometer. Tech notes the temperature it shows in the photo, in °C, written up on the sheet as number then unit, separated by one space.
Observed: 16 °C
